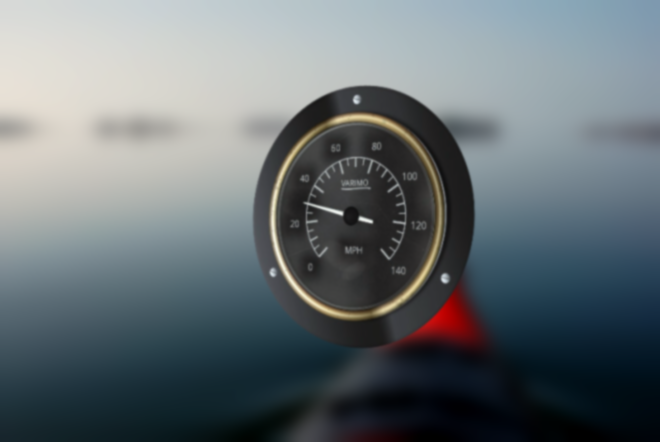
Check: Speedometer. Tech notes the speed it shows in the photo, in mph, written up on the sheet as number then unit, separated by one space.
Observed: 30 mph
